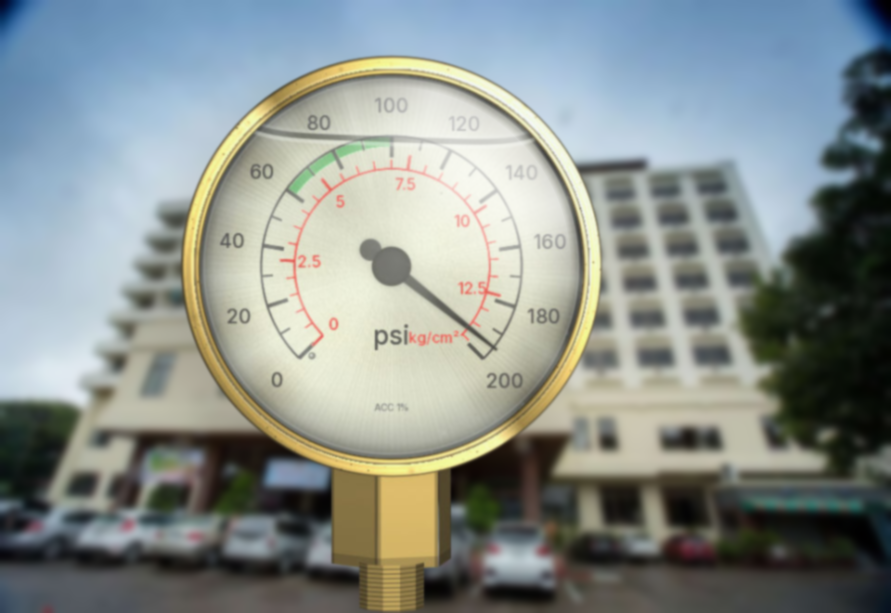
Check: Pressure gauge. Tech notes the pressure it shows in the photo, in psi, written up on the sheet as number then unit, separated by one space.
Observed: 195 psi
